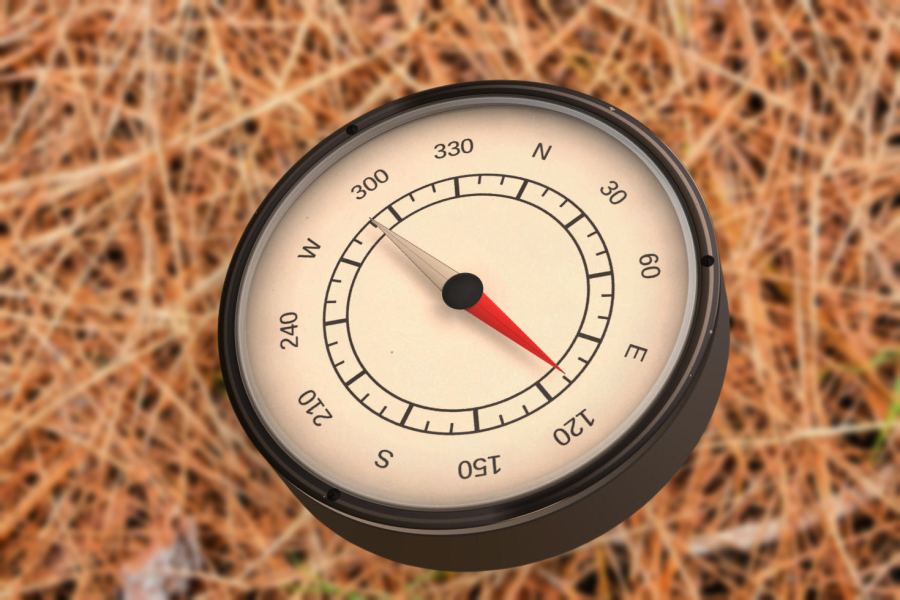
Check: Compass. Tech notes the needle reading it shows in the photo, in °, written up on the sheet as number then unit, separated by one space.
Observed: 110 °
